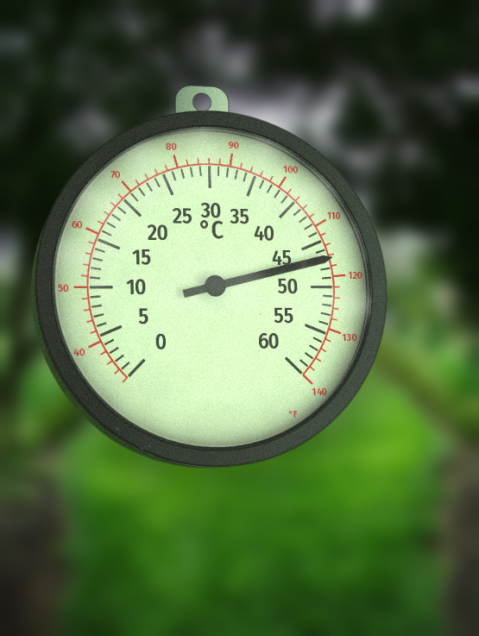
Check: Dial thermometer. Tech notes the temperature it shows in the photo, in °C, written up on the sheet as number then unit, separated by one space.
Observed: 47 °C
